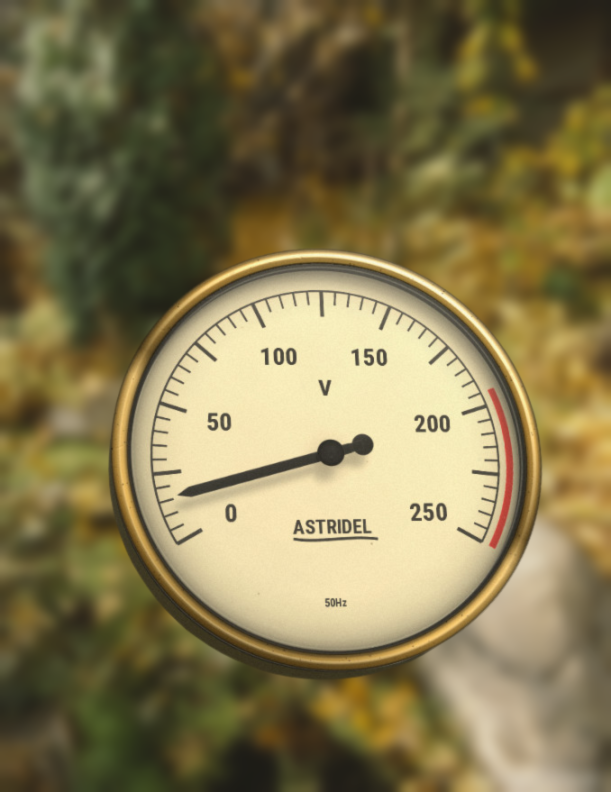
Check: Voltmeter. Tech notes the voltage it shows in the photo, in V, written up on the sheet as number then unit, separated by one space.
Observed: 15 V
